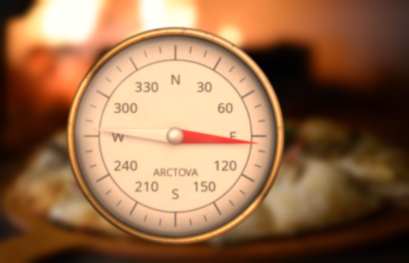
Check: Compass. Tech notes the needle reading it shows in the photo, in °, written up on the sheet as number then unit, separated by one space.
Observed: 95 °
